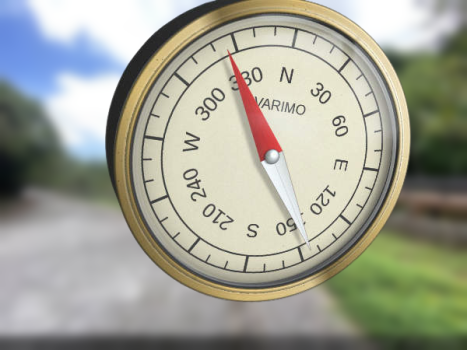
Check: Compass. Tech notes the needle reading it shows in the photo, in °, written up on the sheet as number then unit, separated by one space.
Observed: 325 °
